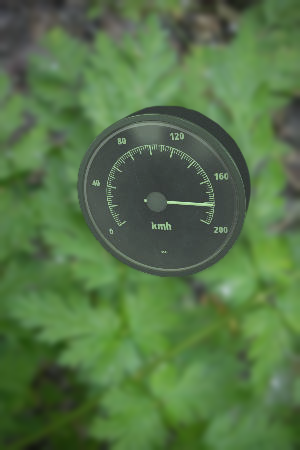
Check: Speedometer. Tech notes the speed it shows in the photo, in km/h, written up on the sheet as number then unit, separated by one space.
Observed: 180 km/h
